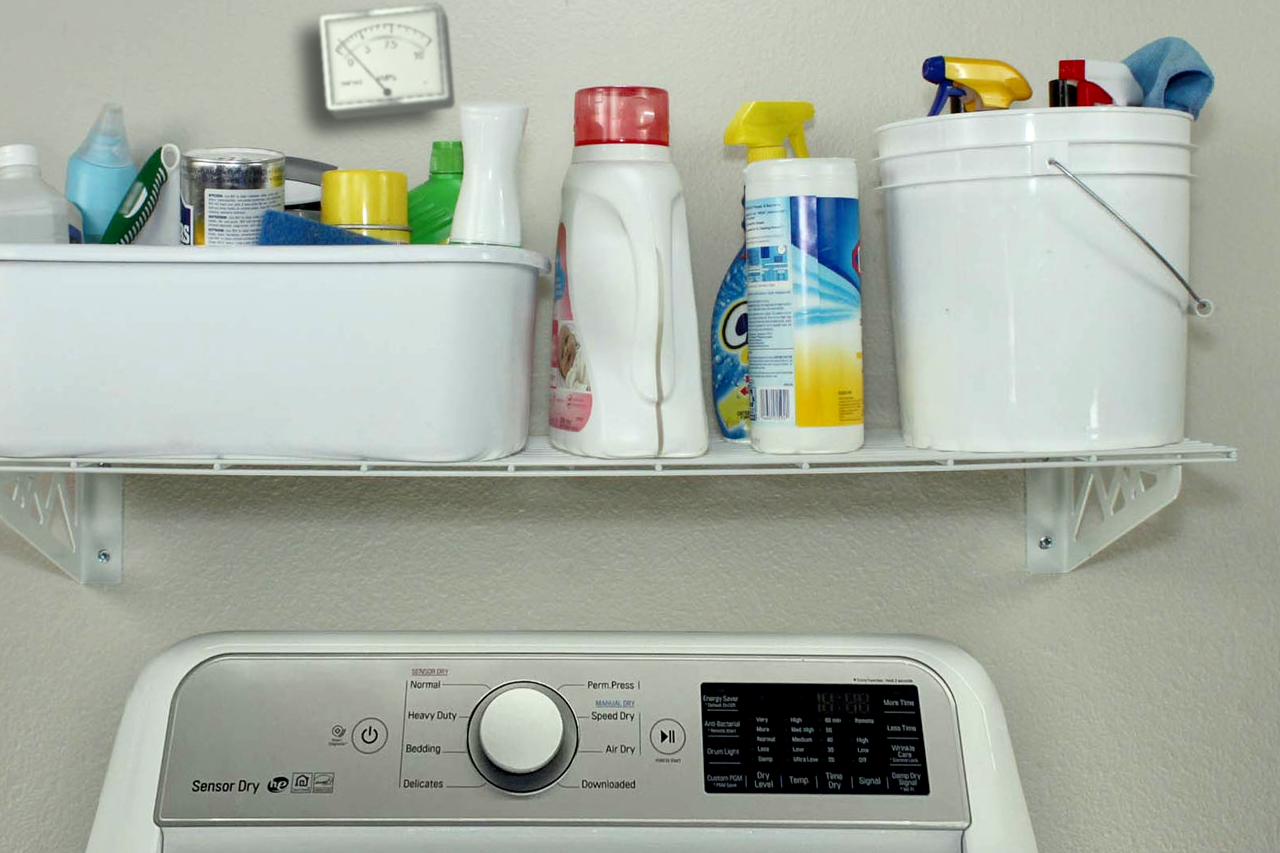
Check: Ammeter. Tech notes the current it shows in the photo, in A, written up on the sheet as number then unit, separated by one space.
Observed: 2.5 A
